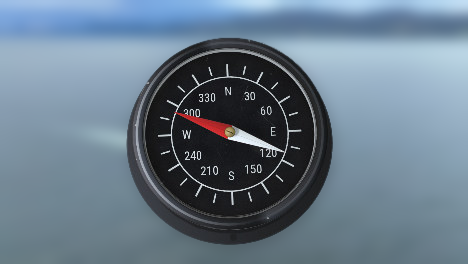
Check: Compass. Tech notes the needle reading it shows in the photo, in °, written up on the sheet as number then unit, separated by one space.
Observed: 292.5 °
